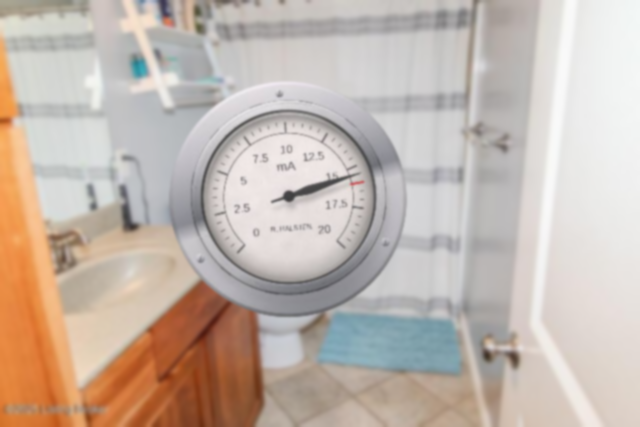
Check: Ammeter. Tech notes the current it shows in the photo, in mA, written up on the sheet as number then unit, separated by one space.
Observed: 15.5 mA
